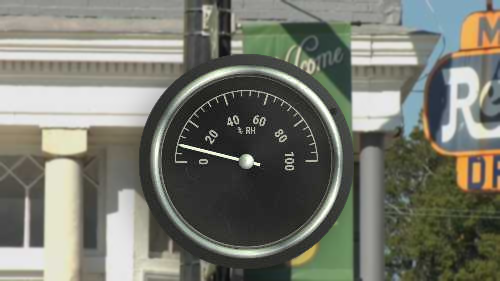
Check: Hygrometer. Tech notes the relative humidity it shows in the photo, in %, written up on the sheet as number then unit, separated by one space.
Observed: 8 %
